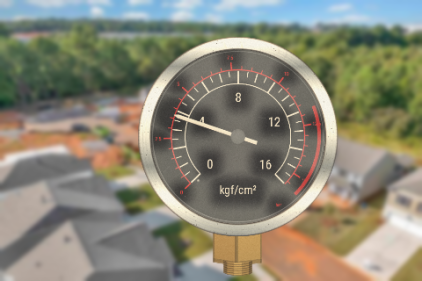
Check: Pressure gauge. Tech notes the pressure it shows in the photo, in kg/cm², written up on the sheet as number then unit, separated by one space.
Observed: 3.75 kg/cm²
